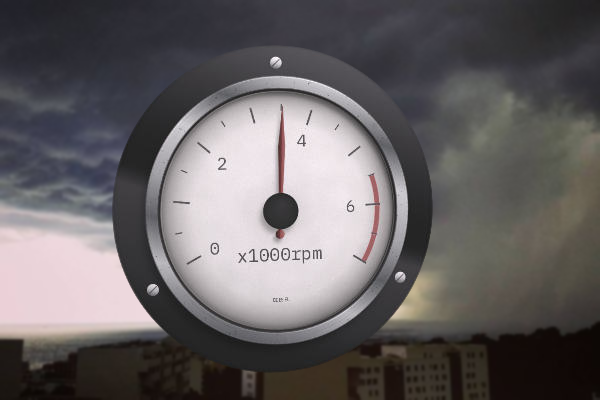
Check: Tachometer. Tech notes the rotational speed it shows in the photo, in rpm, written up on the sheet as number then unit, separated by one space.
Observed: 3500 rpm
